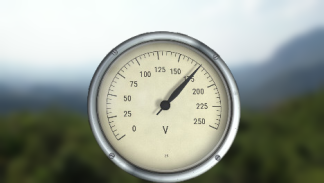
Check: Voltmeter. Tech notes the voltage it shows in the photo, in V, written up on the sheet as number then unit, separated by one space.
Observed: 175 V
